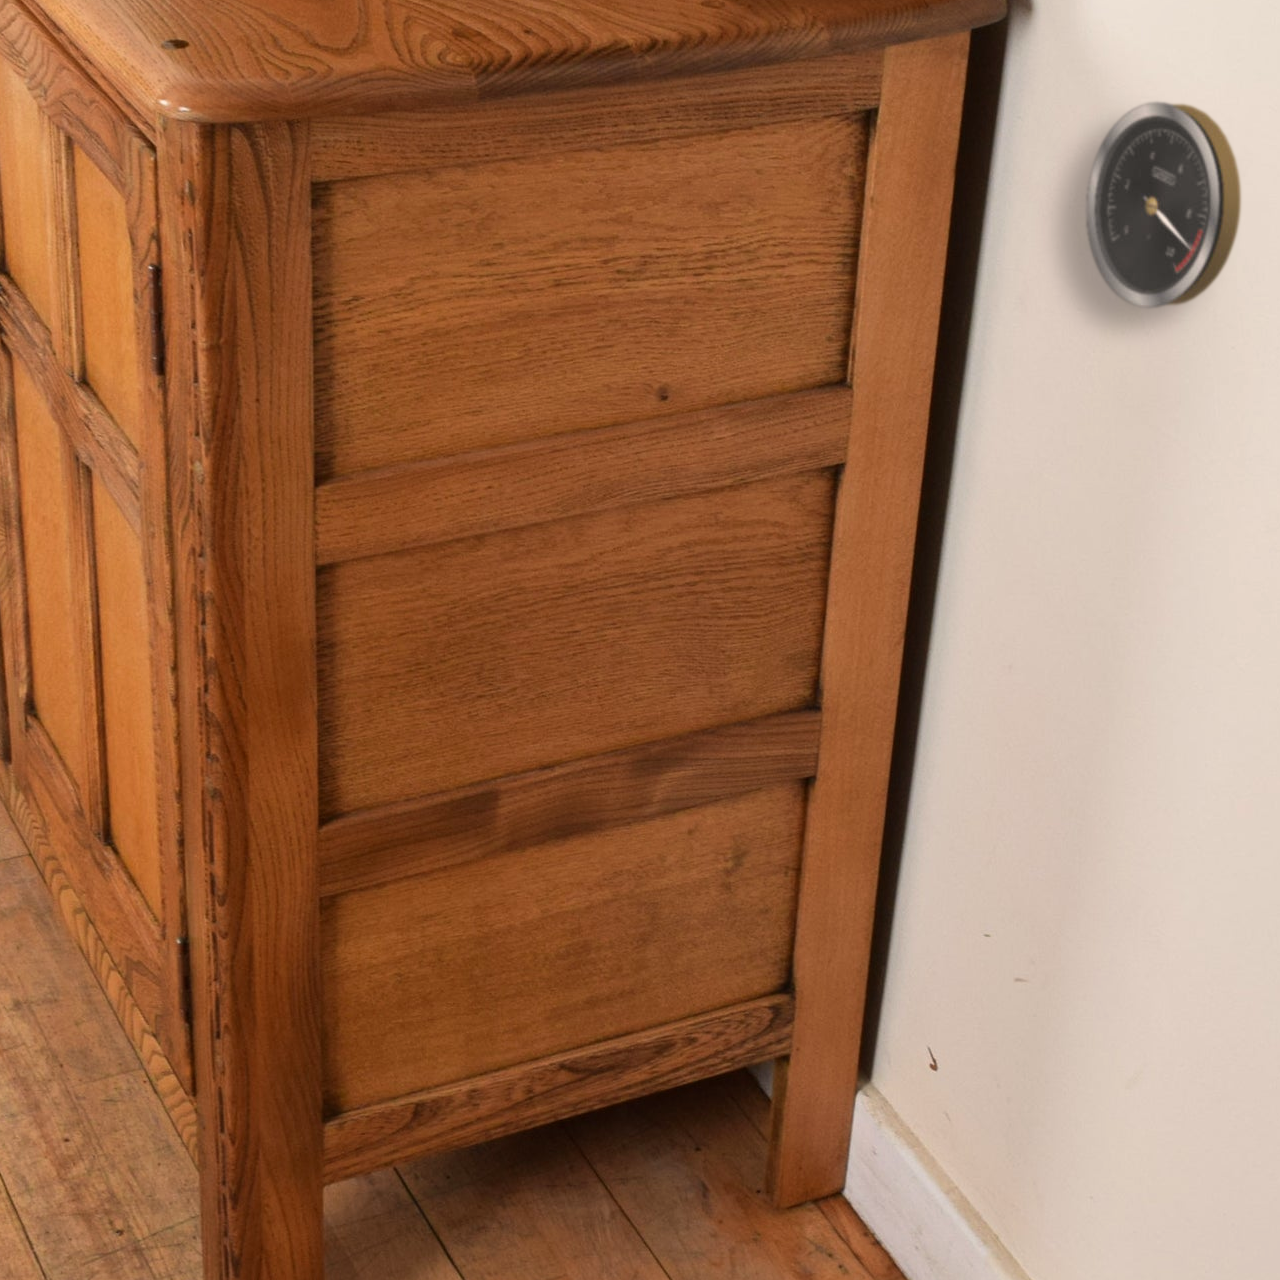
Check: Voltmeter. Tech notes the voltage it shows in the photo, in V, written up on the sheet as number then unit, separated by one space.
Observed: 9 V
